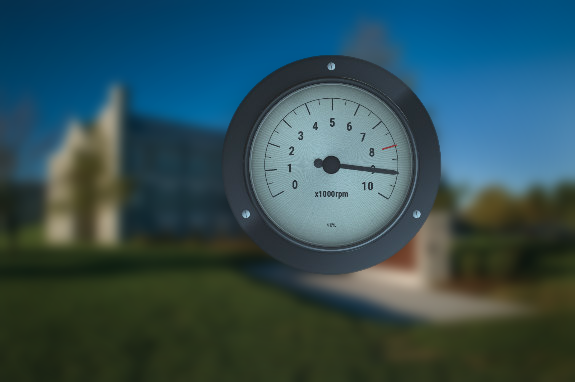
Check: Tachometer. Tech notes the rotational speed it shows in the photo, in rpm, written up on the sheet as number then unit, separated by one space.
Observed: 9000 rpm
